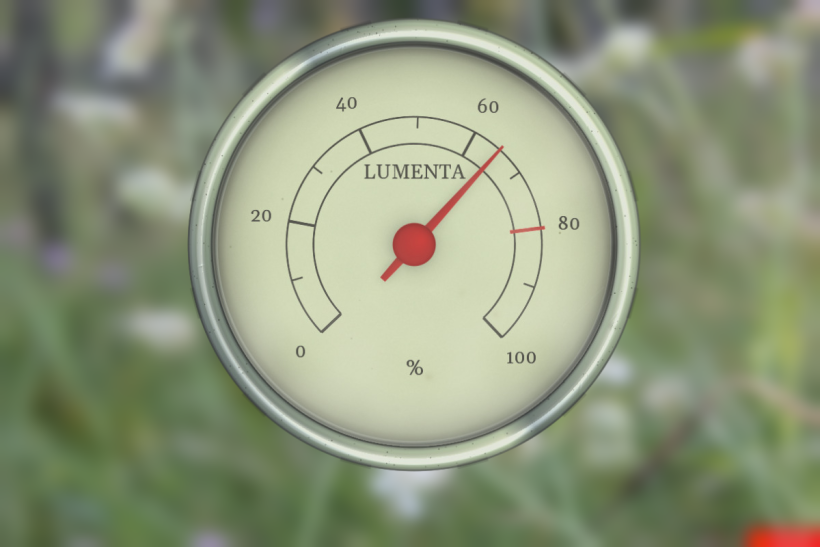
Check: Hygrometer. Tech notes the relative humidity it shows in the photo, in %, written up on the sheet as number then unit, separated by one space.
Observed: 65 %
